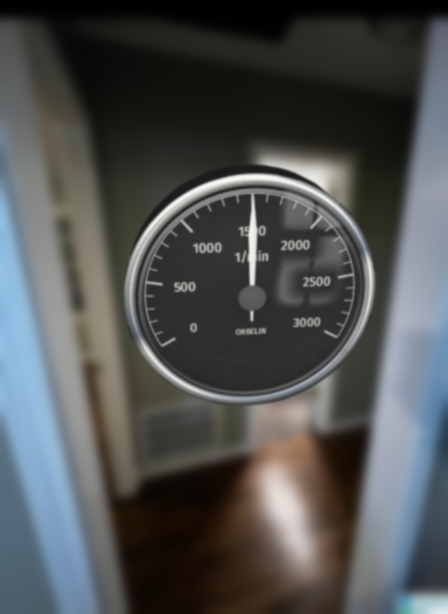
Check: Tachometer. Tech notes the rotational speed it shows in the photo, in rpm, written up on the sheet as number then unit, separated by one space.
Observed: 1500 rpm
